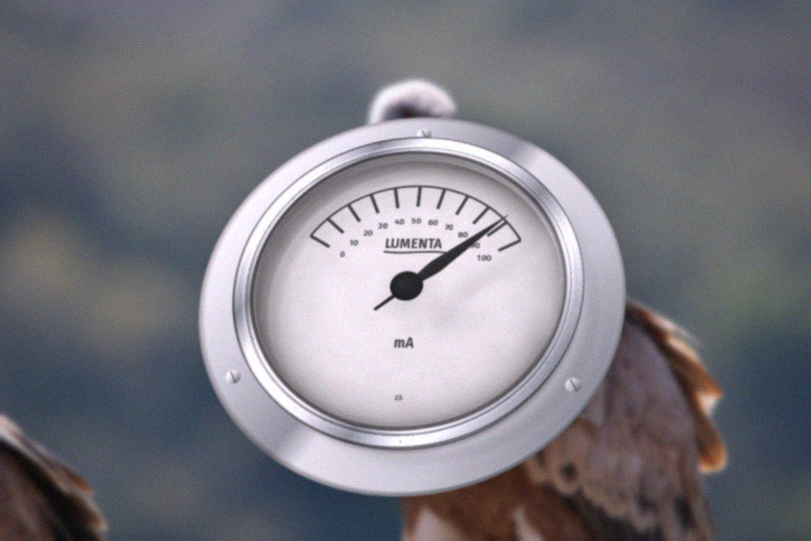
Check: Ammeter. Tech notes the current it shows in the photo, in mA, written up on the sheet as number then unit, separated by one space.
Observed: 90 mA
